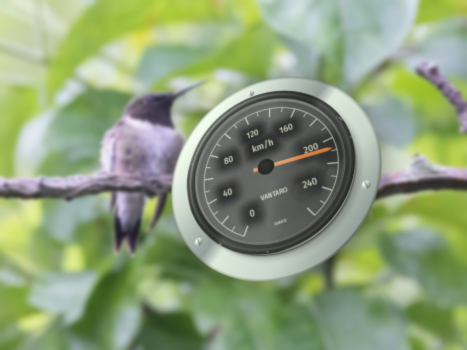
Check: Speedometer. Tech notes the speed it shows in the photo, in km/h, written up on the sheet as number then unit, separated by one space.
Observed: 210 km/h
